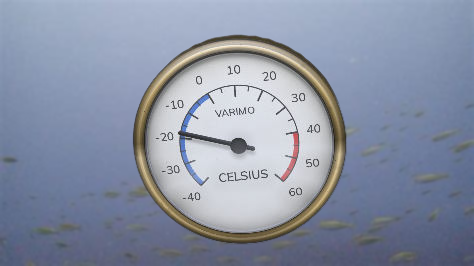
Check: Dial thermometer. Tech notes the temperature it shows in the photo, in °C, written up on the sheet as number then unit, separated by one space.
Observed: -17.5 °C
